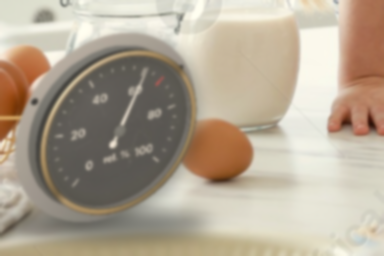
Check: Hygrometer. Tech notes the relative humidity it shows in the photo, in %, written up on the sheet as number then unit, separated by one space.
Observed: 60 %
